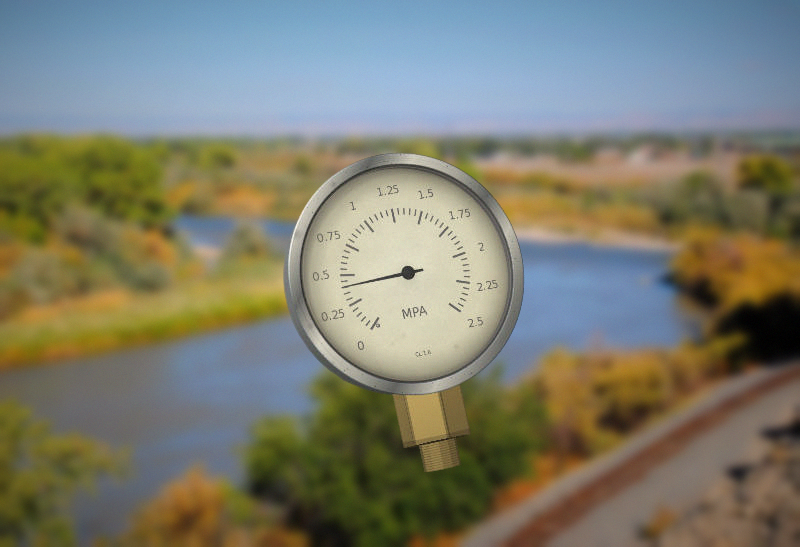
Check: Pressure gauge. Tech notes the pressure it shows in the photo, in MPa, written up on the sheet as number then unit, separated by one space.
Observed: 0.4 MPa
